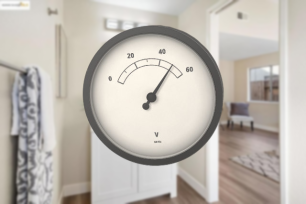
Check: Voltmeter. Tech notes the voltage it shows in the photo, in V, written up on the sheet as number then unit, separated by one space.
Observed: 50 V
